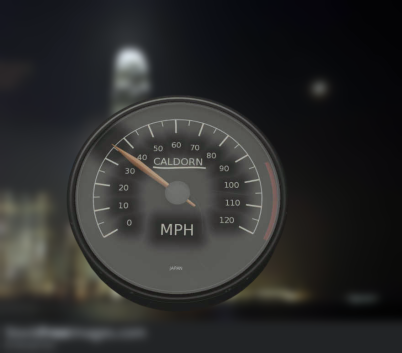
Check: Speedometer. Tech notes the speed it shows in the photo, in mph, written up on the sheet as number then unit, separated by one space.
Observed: 35 mph
